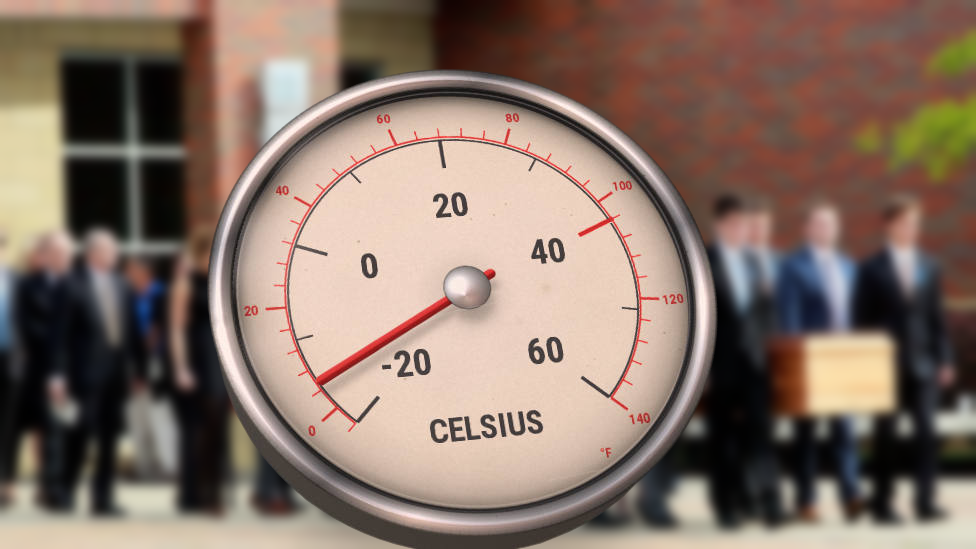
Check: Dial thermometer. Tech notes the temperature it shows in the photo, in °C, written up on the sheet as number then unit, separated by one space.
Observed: -15 °C
